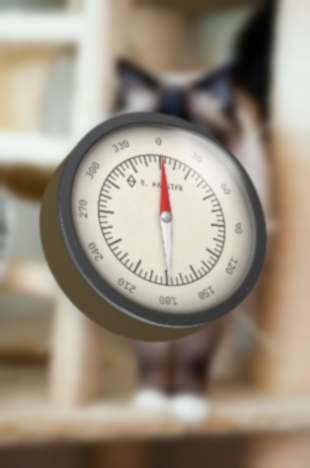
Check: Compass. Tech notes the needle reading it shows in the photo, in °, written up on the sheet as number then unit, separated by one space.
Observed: 0 °
